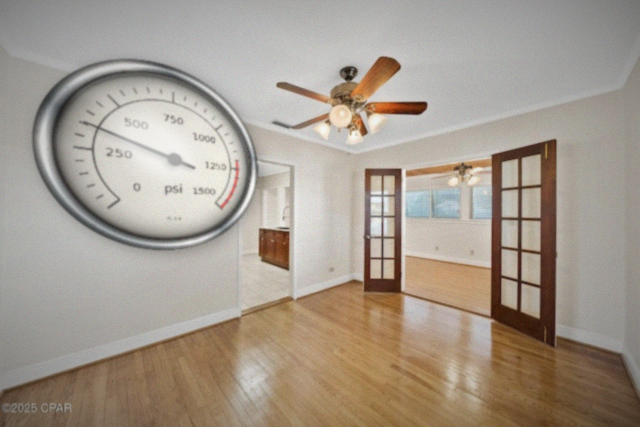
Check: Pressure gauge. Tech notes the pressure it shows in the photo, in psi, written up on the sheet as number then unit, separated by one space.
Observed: 350 psi
